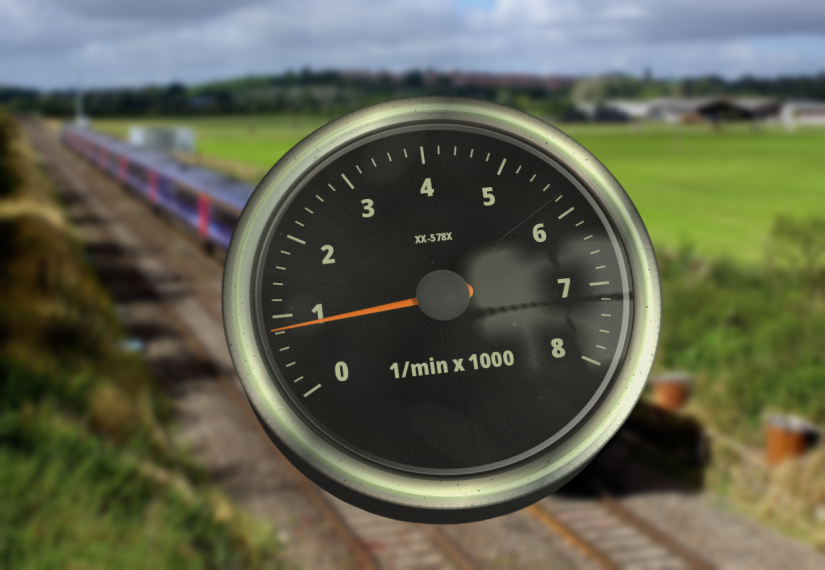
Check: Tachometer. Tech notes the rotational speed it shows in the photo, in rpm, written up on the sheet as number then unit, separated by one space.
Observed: 800 rpm
